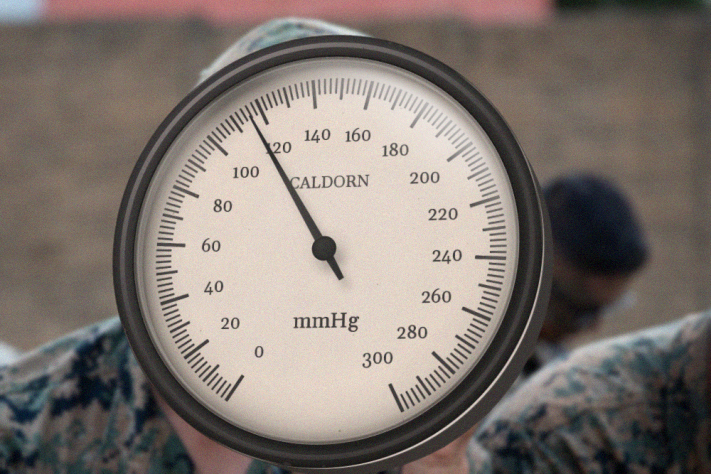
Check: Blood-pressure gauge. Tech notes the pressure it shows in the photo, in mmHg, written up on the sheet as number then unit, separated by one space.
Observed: 116 mmHg
